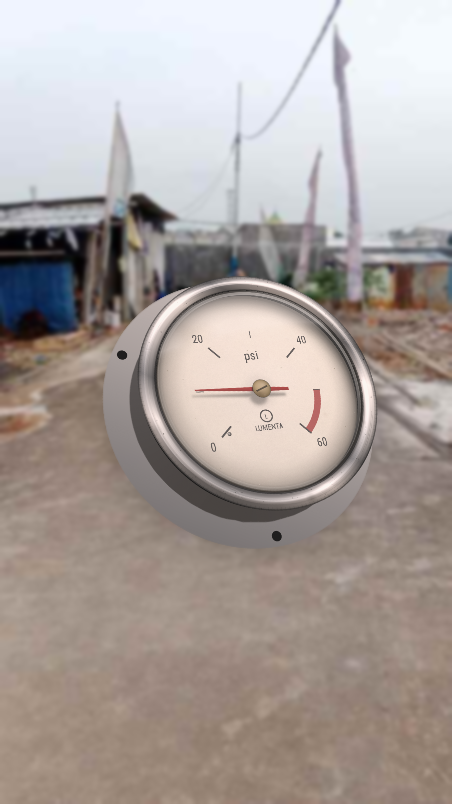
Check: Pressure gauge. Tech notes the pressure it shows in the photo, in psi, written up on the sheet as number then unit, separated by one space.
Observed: 10 psi
